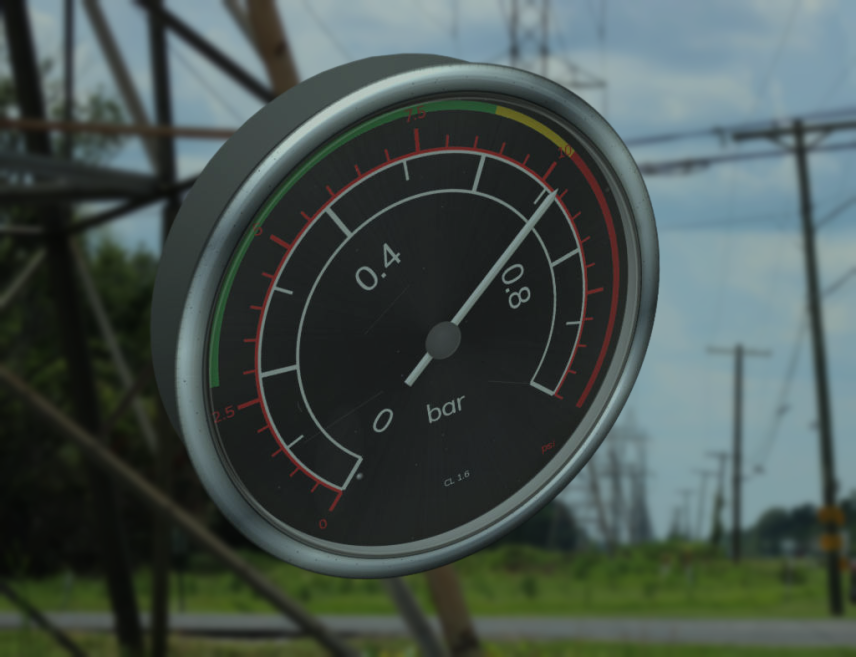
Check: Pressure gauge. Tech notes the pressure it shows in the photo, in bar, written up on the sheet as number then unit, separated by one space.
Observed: 0.7 bar
